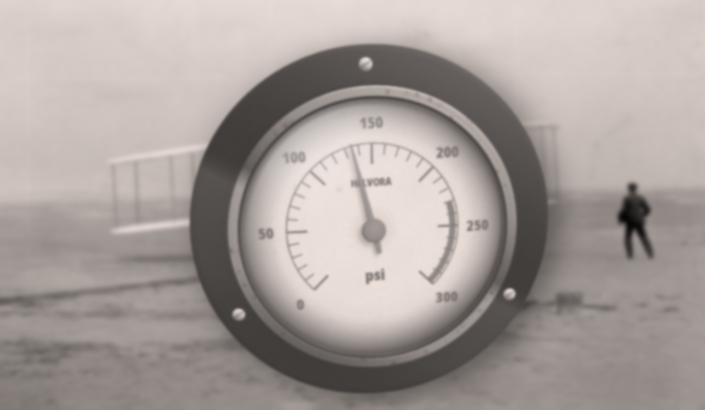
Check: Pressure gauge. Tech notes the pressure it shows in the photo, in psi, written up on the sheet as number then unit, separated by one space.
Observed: 135 psi
